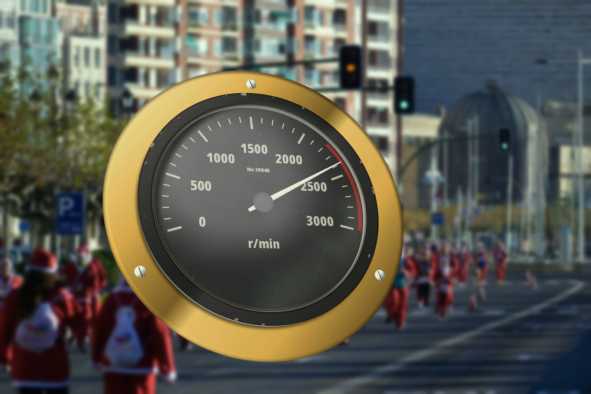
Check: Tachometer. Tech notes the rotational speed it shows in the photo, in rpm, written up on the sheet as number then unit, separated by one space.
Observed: 2400 rpm
